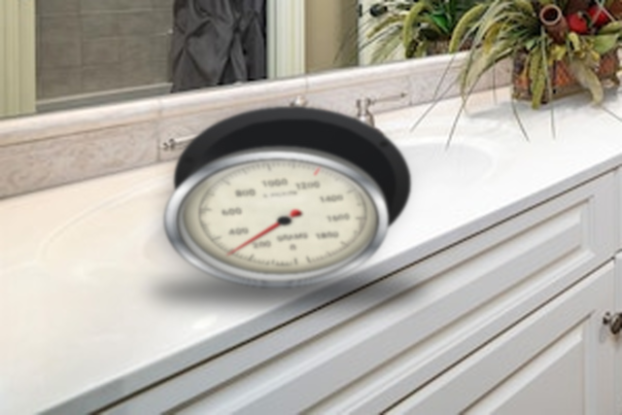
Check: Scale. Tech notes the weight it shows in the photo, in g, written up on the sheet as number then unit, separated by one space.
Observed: 300 g
